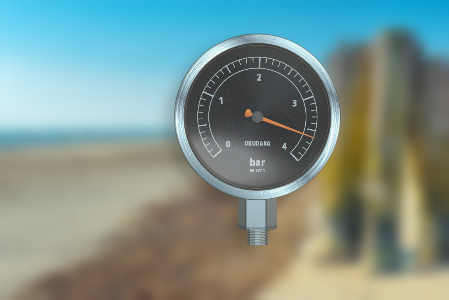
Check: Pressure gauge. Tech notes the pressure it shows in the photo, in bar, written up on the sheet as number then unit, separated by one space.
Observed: 3.6 bar
